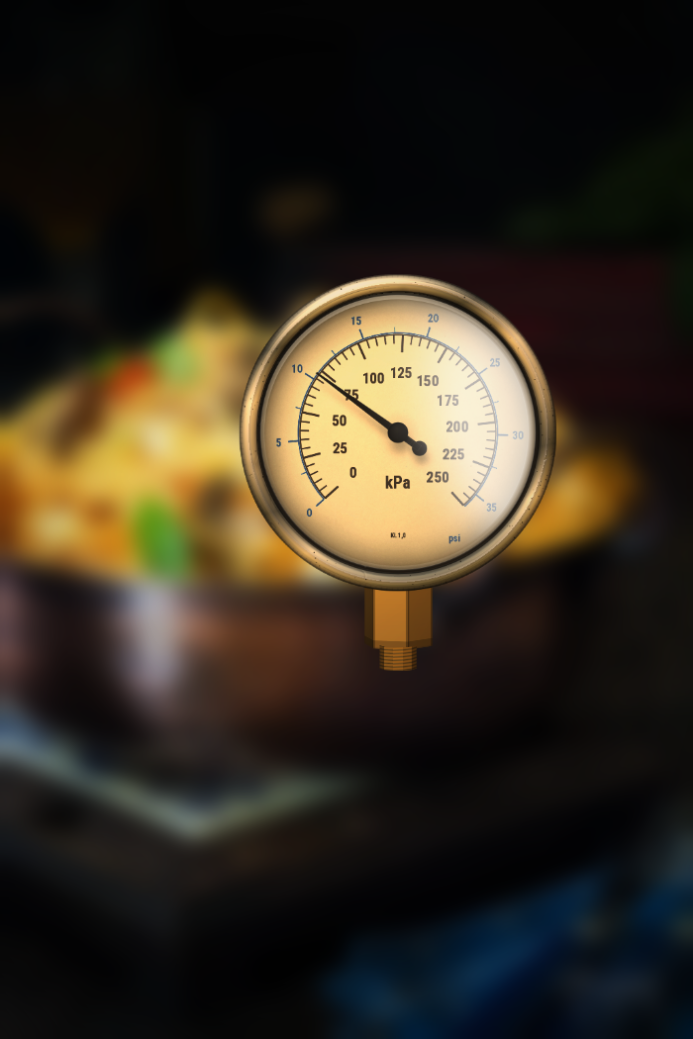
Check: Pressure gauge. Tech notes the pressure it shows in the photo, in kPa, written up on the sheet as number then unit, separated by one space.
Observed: 72.5 kPa
